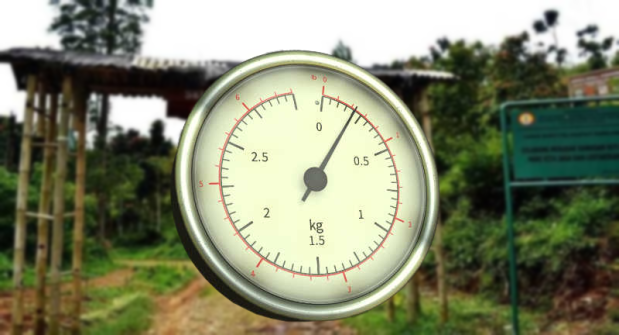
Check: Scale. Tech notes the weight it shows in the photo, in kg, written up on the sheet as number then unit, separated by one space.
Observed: 0.2 kg
